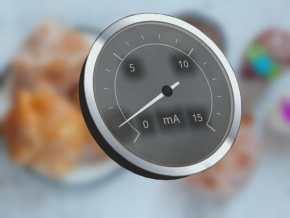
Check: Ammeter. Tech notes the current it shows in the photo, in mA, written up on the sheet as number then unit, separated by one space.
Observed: 1 mA
